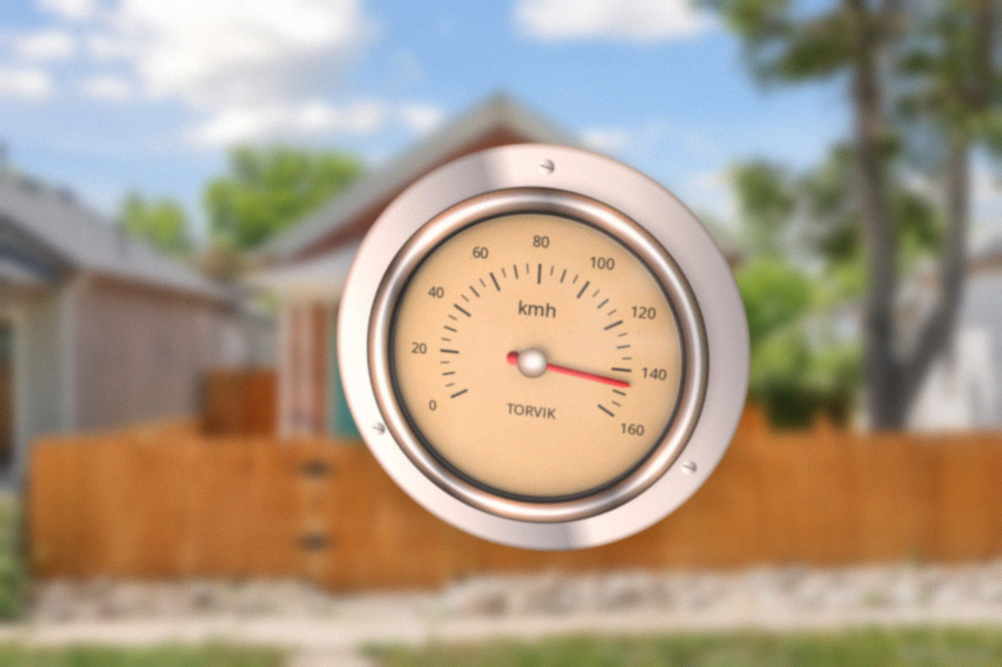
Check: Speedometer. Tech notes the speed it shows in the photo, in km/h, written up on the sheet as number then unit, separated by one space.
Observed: 145 km/h
